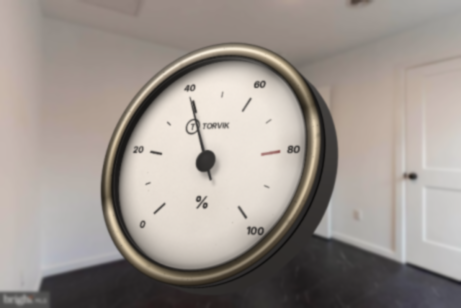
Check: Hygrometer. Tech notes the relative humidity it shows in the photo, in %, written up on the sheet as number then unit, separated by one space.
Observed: 40 %
